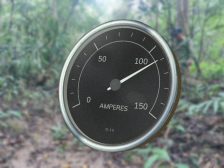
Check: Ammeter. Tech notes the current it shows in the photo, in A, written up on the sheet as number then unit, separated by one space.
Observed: 110 A
